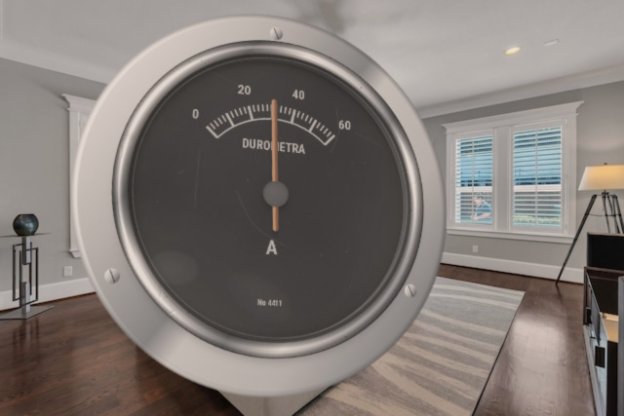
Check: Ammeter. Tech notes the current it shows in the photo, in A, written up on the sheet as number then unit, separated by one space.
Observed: 30 A
